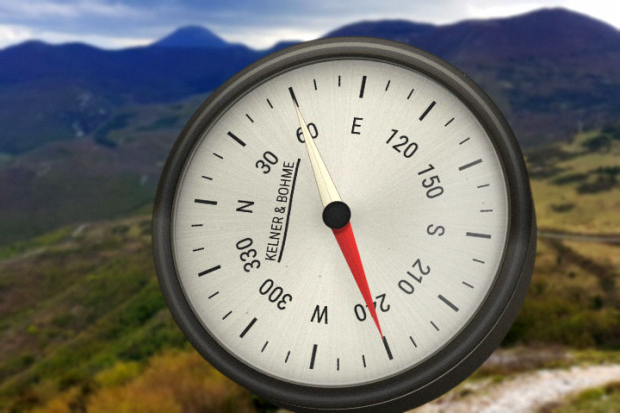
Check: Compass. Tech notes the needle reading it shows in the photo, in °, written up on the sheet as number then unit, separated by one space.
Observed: 240 °
